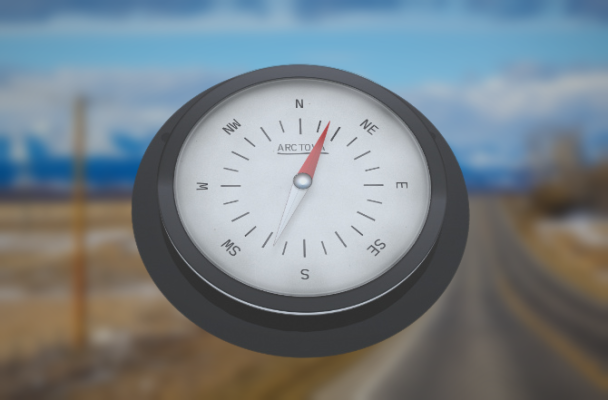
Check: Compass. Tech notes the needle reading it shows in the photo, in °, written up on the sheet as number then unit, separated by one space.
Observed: 22.5 °
